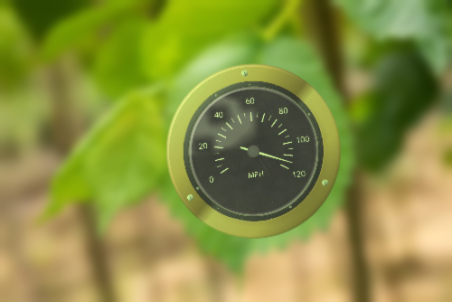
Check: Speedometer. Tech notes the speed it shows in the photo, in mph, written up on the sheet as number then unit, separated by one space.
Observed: 115 mph
